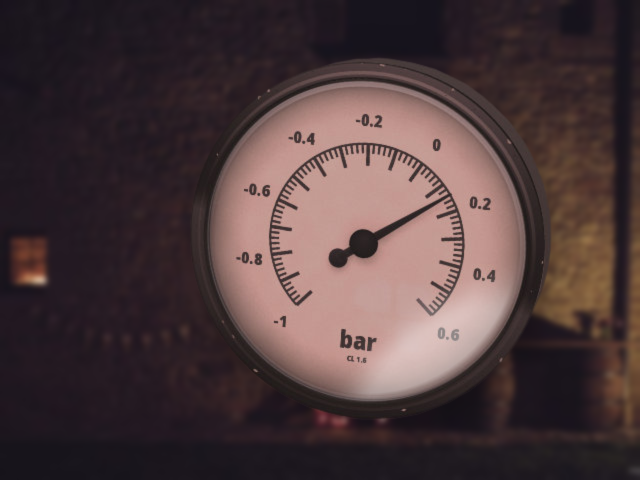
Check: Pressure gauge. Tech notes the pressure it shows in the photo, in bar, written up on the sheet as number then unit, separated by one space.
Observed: 0.14 bar
